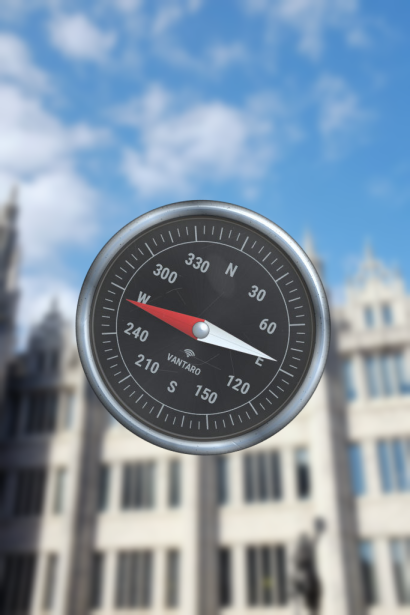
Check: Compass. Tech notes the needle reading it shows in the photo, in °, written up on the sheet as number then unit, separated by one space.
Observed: 265 °
